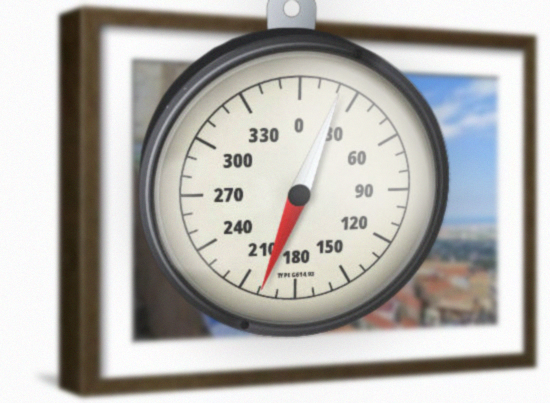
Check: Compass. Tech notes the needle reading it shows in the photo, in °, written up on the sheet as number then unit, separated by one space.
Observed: 200 °
